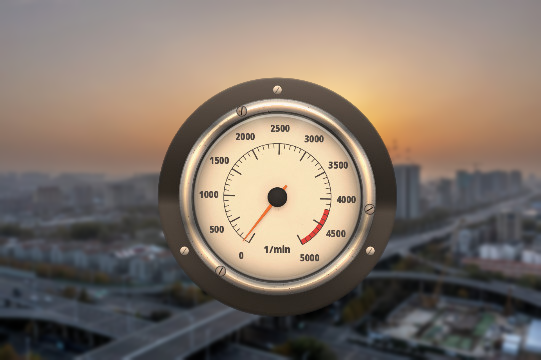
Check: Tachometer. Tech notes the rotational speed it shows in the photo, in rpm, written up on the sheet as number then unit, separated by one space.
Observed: 100 rpm
